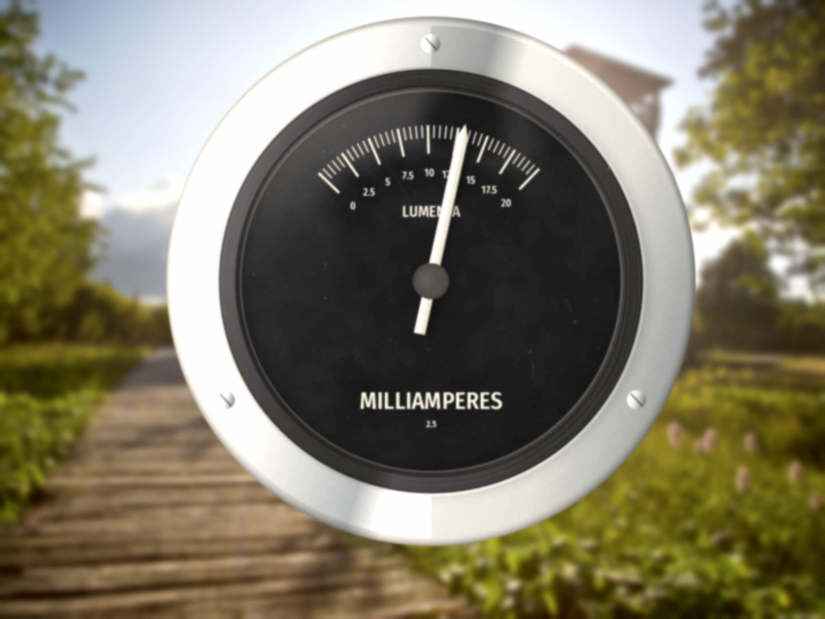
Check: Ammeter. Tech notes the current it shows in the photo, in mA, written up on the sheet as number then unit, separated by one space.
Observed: 13 mA
